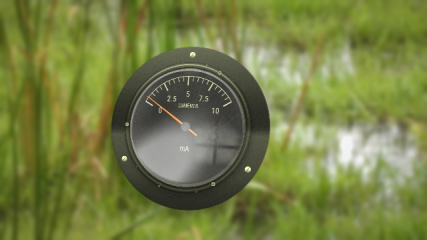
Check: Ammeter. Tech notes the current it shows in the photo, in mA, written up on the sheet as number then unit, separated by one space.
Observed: 0.5 mA
